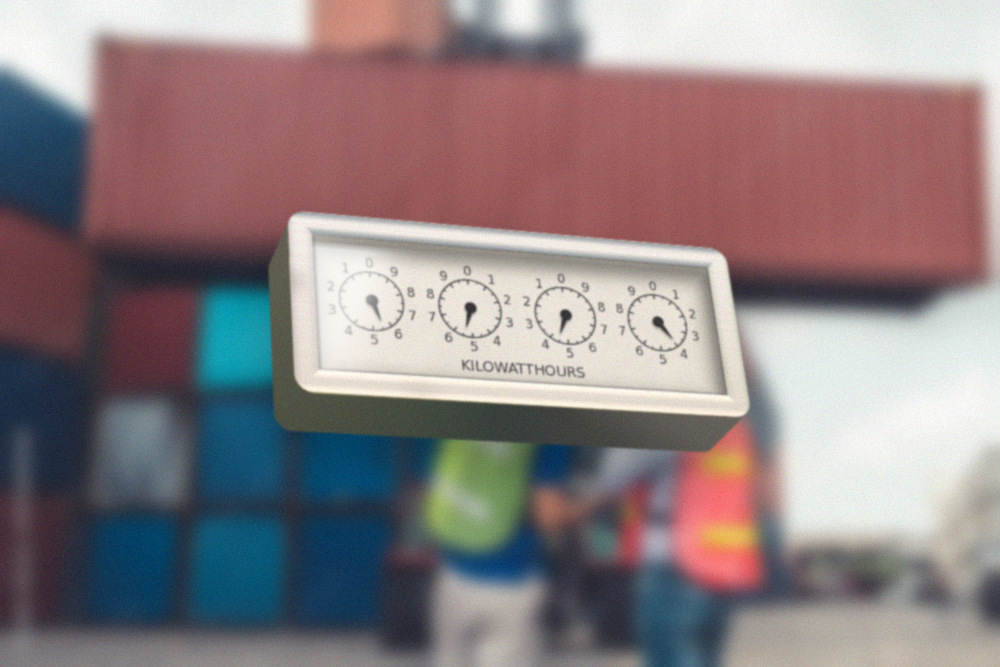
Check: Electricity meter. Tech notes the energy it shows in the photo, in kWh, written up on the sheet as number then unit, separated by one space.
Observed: 5544 kWh
